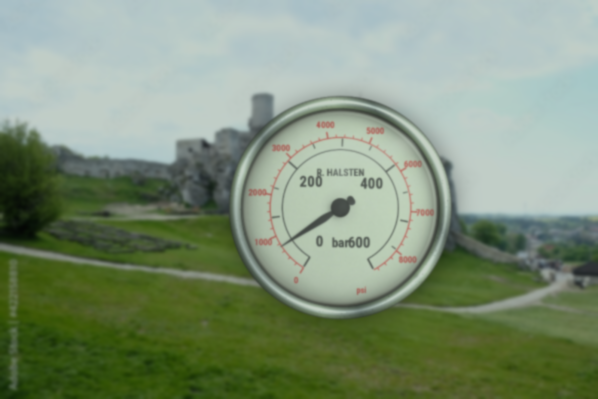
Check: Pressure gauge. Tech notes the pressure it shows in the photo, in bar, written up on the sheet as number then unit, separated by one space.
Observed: 50 bar
